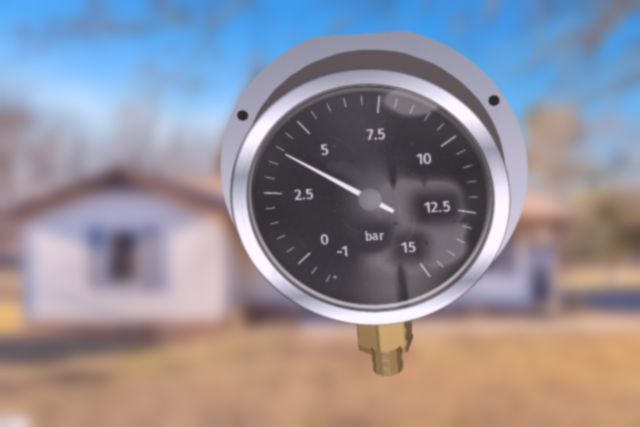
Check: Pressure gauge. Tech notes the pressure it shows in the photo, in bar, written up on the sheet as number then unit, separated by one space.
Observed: 4 bar
